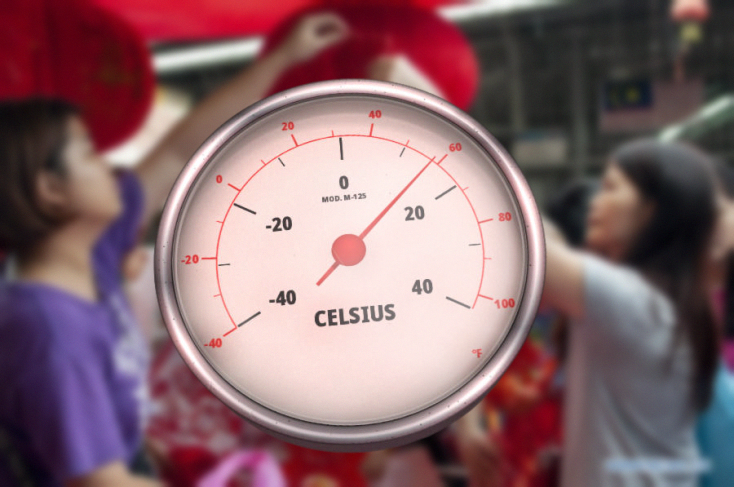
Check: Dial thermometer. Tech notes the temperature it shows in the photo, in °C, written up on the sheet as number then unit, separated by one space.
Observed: 15 °C
